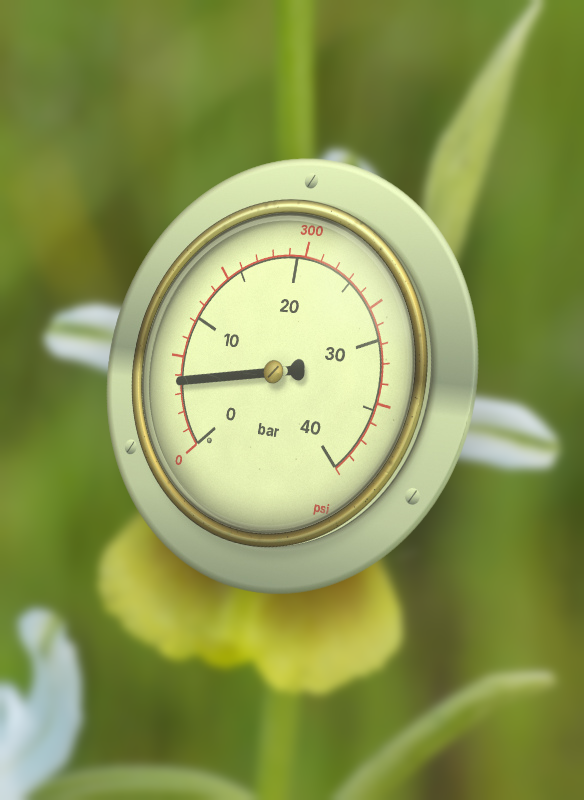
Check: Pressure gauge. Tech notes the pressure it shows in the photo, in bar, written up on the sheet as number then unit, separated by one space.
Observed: 5 bar
